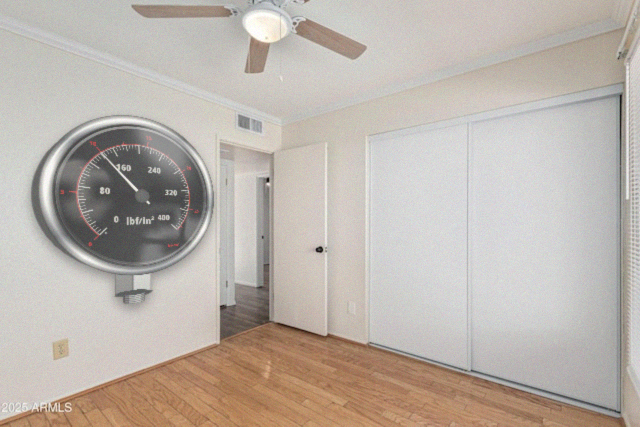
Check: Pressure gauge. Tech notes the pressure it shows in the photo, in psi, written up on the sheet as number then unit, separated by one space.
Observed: 140 psi
